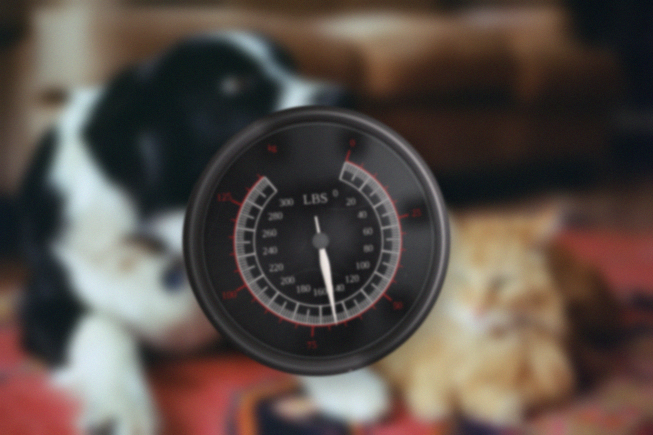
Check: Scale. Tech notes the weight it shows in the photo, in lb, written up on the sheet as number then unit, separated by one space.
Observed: 150 lb
